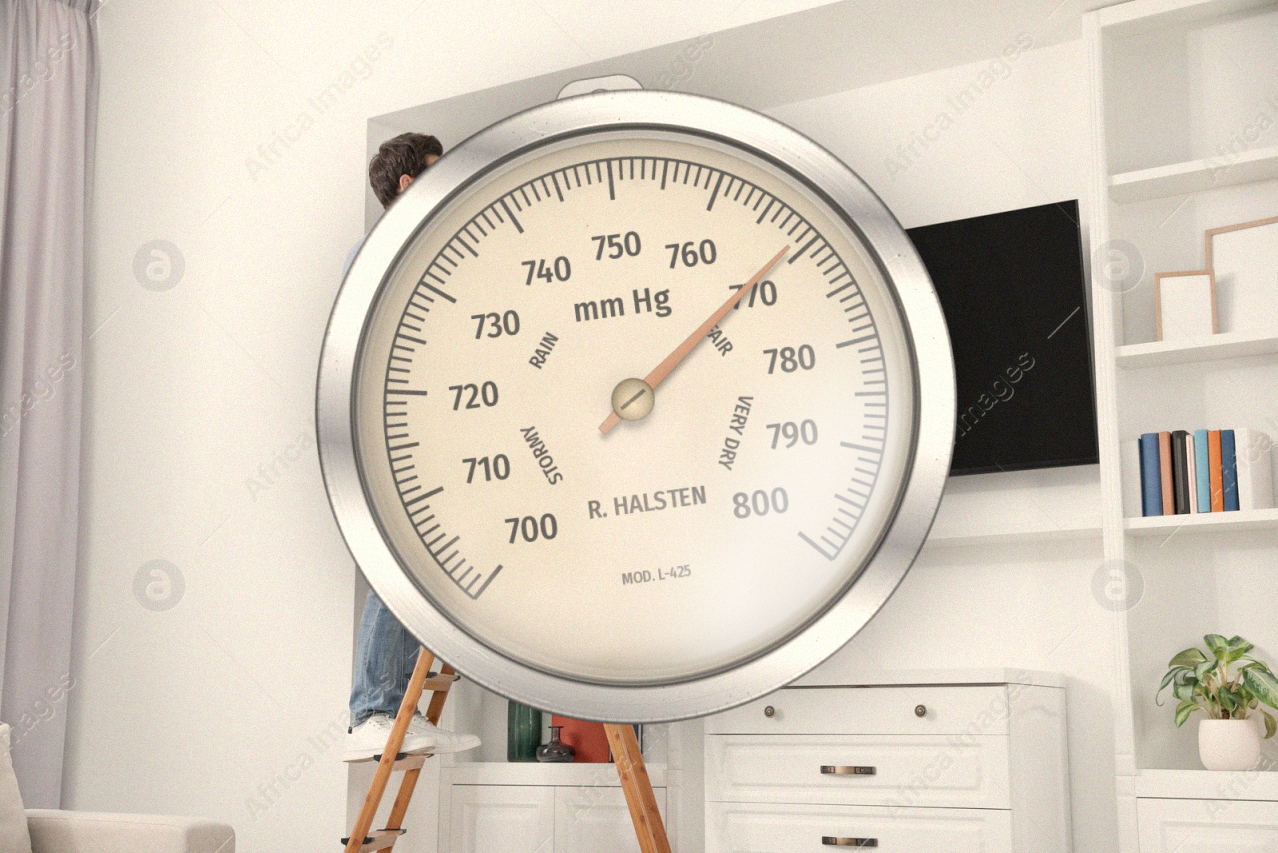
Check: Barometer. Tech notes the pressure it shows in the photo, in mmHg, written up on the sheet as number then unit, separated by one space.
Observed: 769 mmHg
